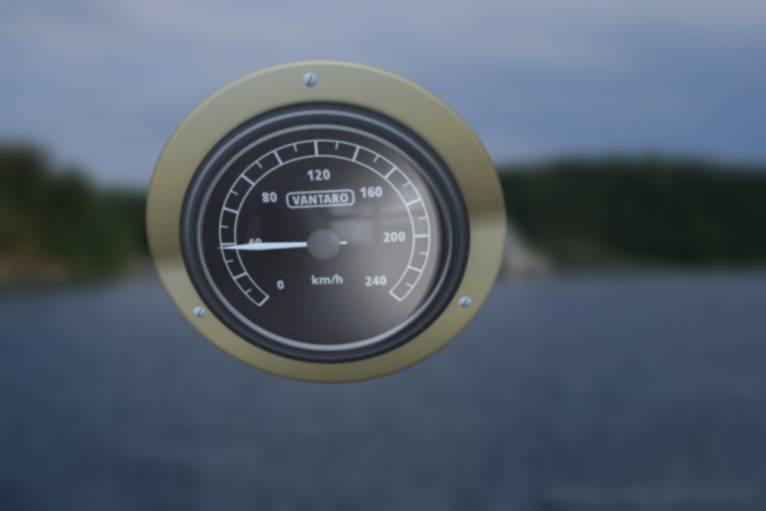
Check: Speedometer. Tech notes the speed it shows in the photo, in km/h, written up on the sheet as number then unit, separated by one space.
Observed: 40 km/h
